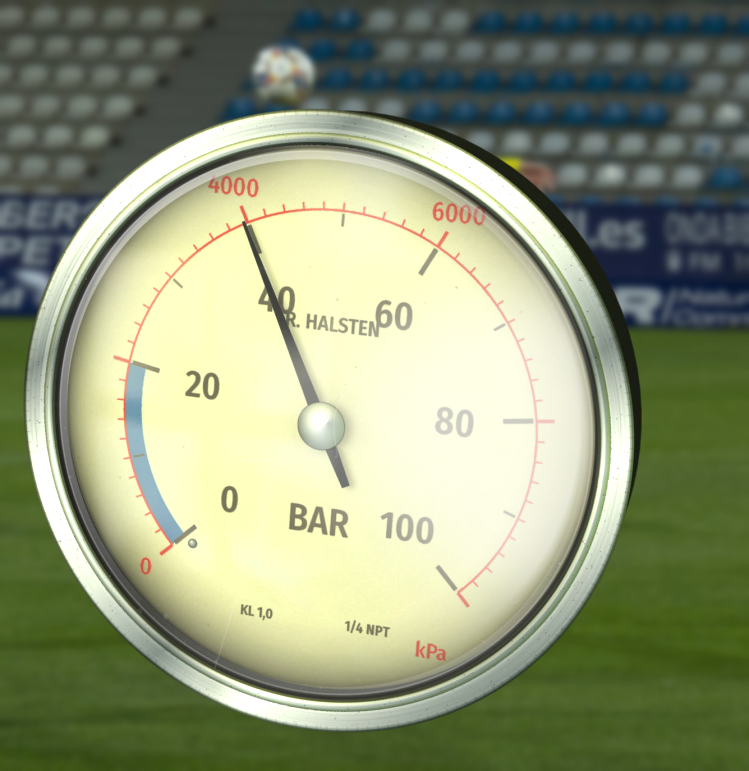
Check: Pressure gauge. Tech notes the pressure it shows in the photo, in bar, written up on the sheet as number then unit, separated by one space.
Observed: 40 bar
